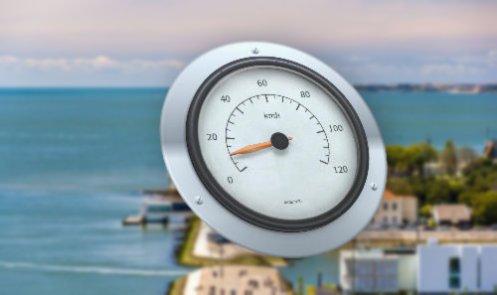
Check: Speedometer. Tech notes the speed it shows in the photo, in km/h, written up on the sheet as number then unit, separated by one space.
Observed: 10 km/h
